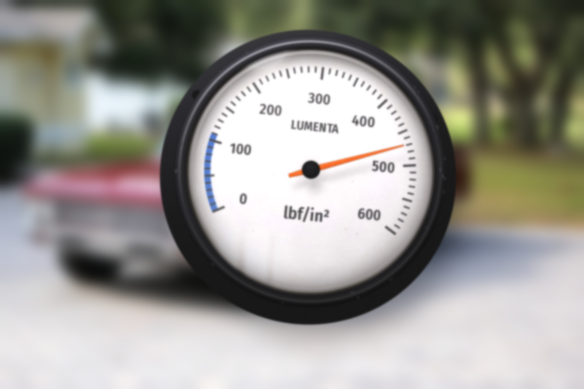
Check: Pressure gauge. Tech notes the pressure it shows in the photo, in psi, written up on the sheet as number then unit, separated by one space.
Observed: 470 psi
